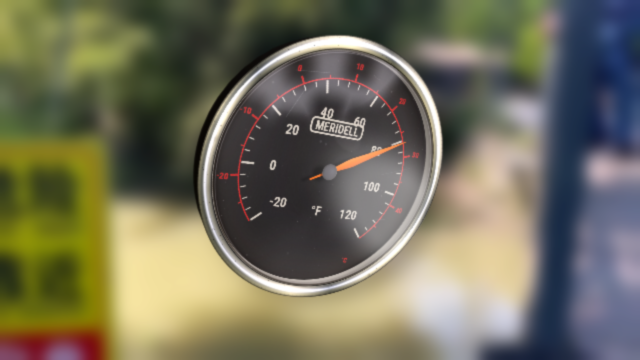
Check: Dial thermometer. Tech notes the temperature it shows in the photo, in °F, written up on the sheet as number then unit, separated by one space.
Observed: 80 °F
